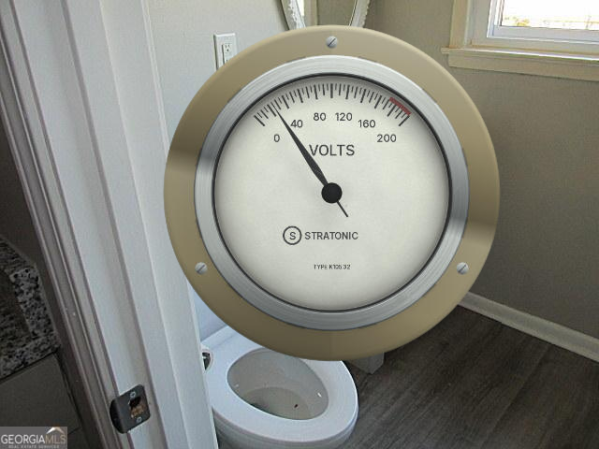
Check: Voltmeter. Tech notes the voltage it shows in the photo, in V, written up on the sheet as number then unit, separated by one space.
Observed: 25 V
